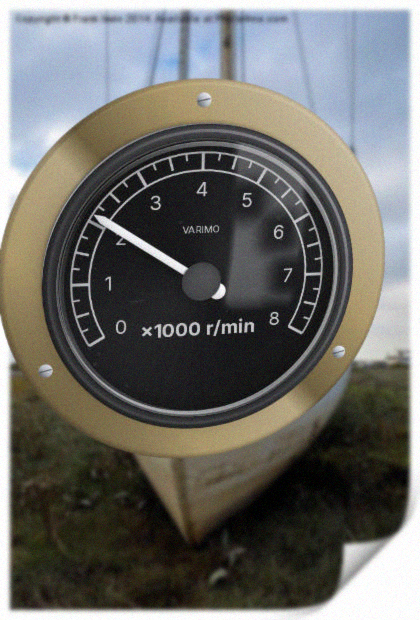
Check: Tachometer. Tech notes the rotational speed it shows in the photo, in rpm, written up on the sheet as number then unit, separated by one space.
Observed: 2125 rpm
